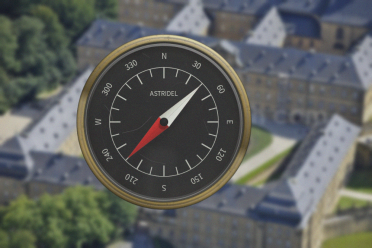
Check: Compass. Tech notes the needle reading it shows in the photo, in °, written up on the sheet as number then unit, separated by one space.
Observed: 225 °
